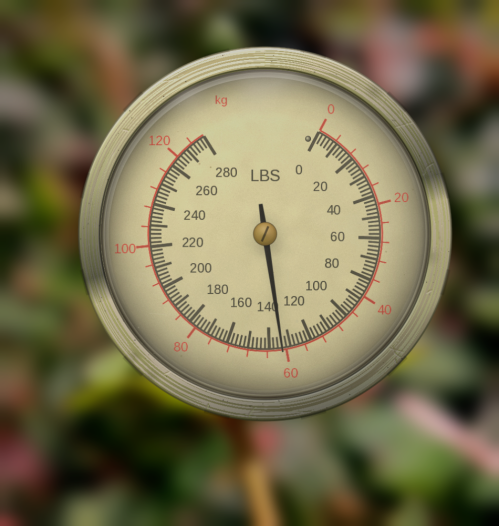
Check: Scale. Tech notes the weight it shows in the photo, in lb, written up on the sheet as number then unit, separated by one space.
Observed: 134 lb
